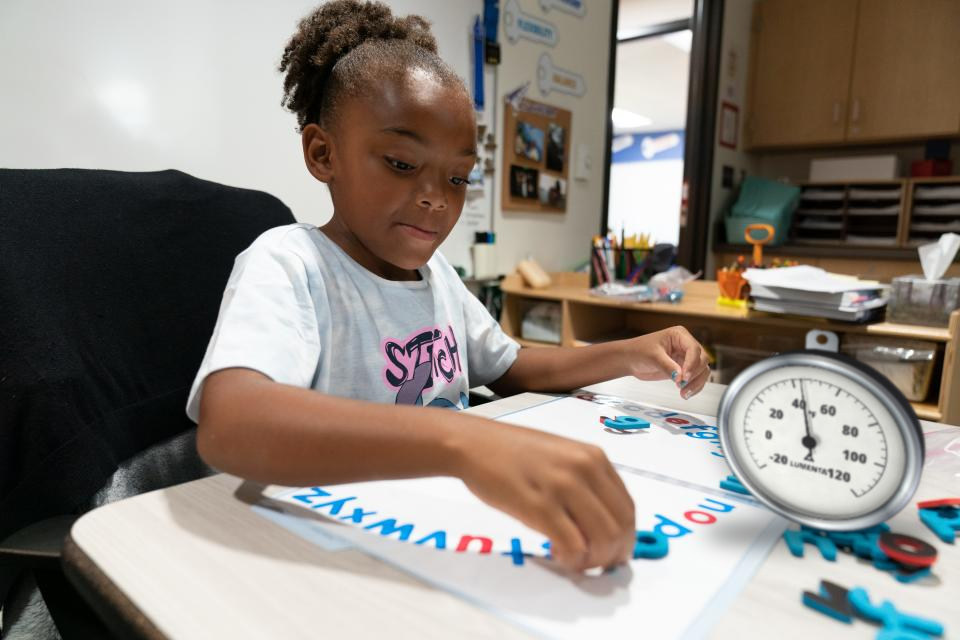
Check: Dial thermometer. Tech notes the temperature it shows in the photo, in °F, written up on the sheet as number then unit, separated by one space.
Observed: 44 °F
